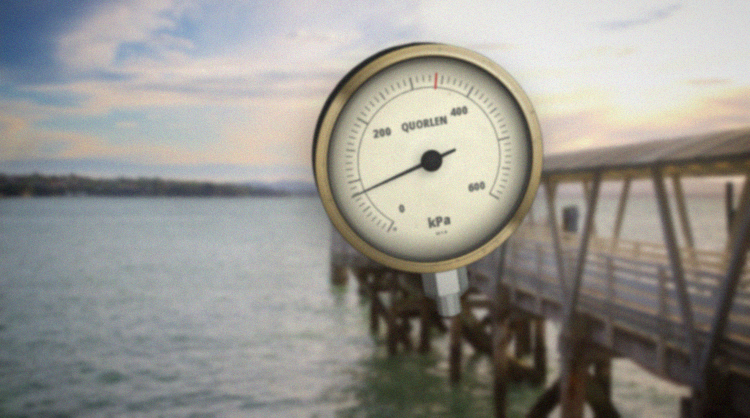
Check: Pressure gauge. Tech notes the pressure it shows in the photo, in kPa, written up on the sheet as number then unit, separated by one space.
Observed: 80 kPa
